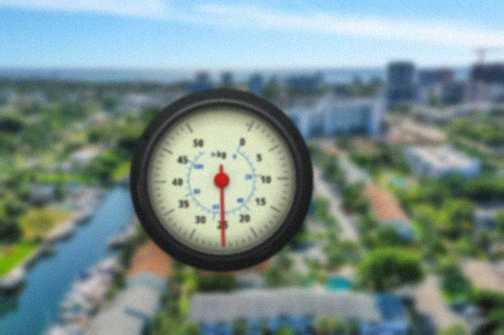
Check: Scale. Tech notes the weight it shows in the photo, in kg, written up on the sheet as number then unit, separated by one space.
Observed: 25 kg
